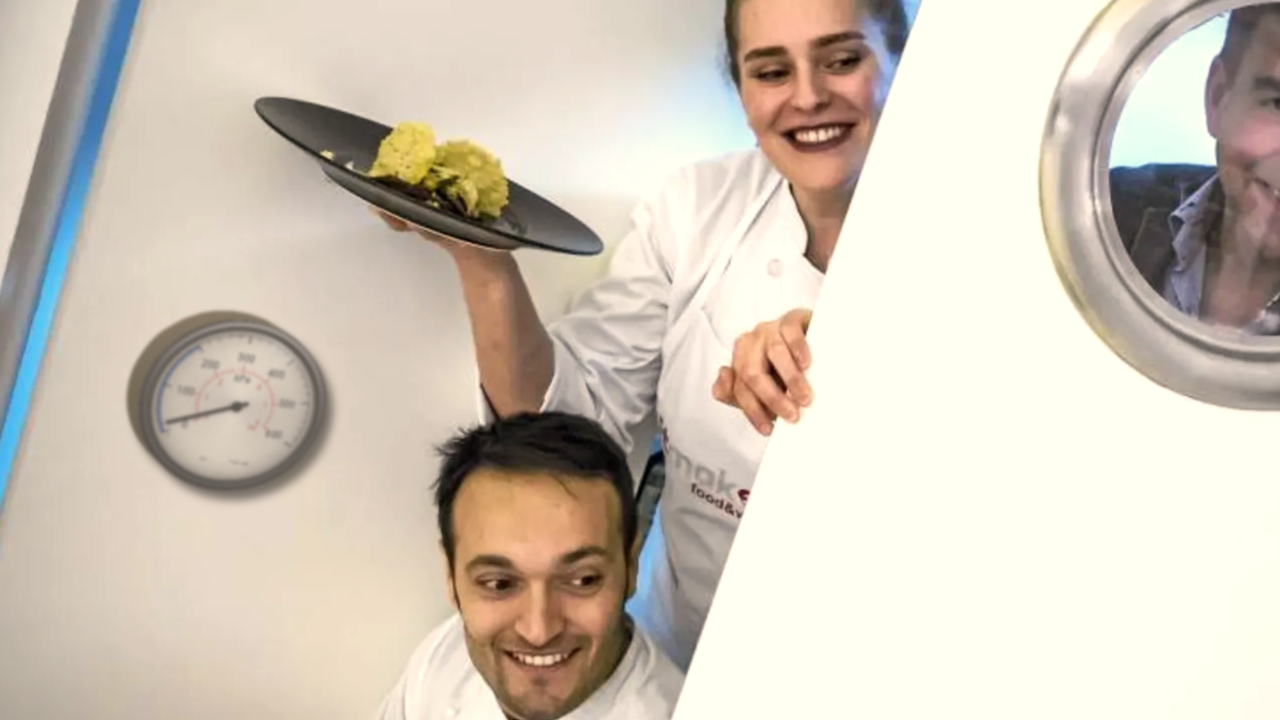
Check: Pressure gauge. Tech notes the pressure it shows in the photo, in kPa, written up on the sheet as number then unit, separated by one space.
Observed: 20 kPa
